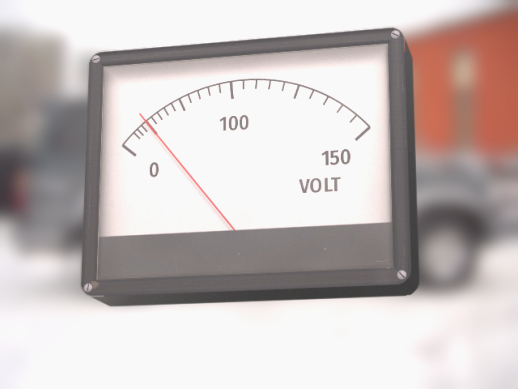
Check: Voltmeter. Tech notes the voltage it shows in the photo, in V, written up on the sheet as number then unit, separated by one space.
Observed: 50 V
